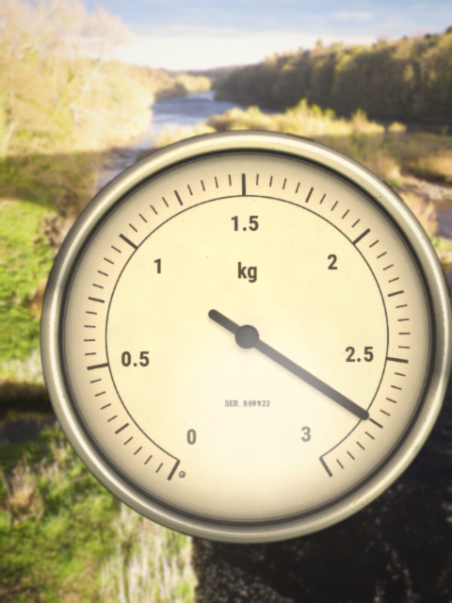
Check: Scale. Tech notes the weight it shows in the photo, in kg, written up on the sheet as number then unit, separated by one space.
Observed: 2.75 kg
